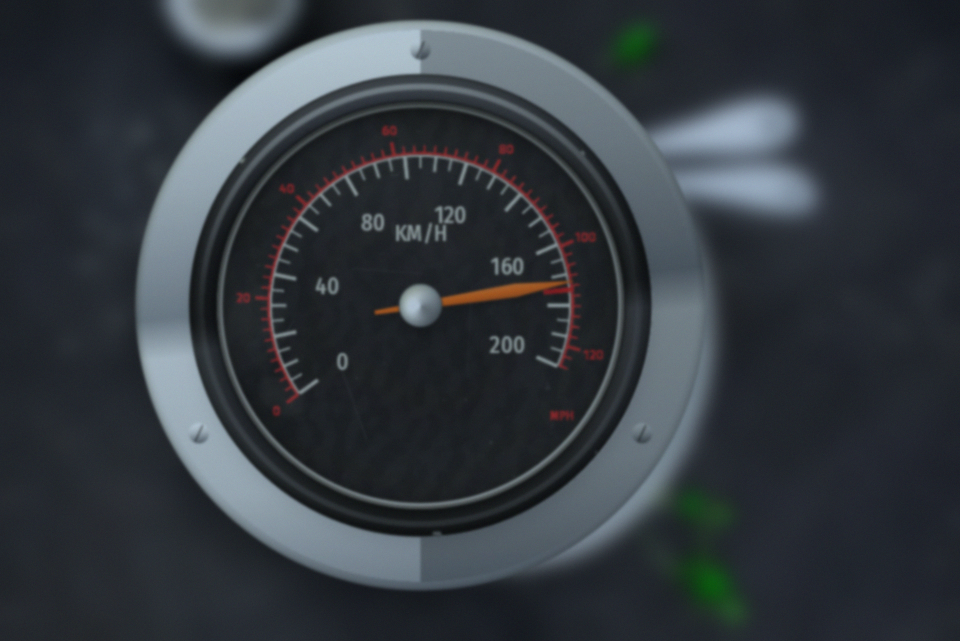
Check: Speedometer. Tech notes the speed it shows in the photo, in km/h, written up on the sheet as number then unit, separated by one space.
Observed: 172.5 km/h
